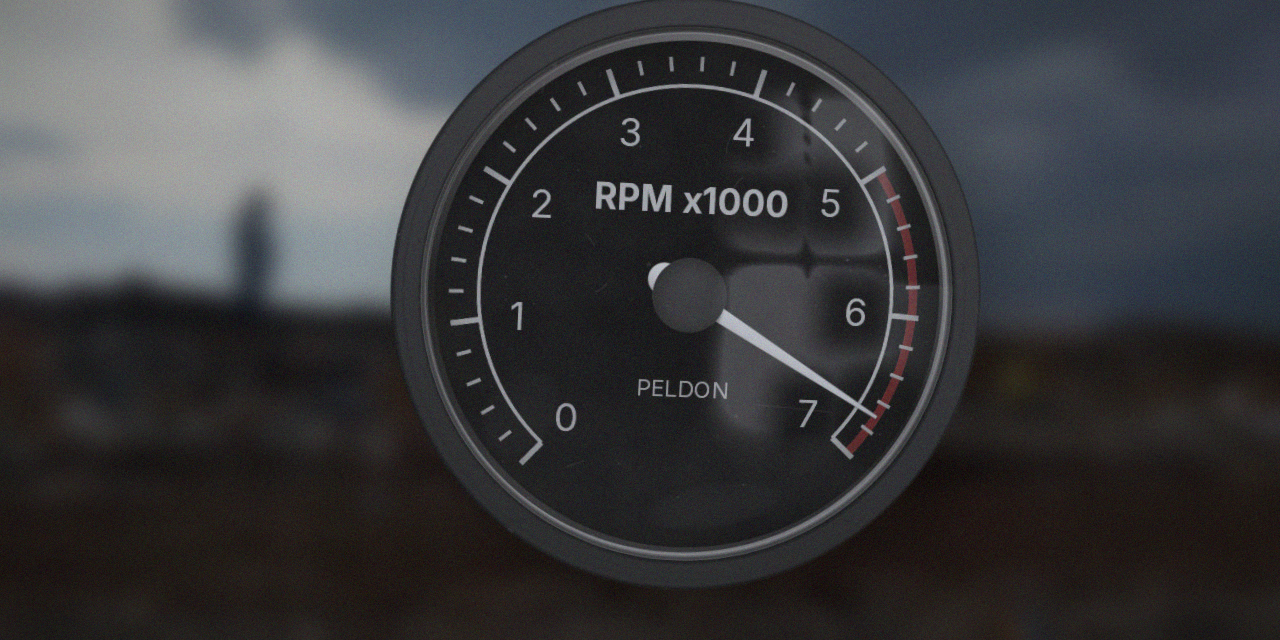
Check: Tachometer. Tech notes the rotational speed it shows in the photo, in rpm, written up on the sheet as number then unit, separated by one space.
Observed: 6700 rpm
